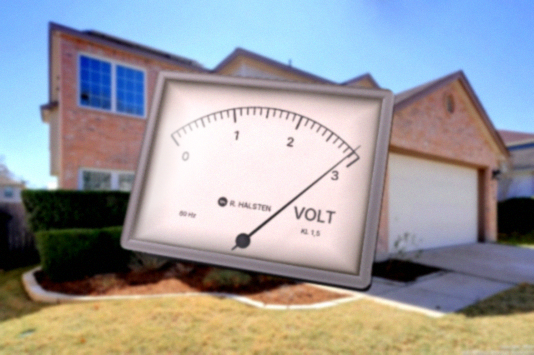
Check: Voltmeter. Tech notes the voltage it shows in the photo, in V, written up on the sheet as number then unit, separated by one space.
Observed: 2.9 V
